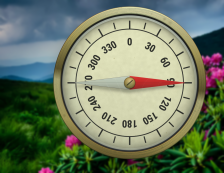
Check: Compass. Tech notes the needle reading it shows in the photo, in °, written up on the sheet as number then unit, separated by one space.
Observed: 90 °
